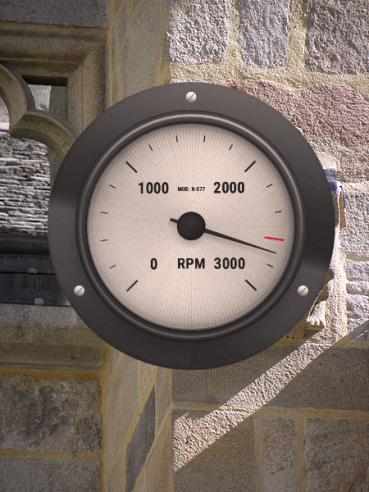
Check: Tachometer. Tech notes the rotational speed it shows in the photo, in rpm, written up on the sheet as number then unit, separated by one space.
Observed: 2700 rpm
